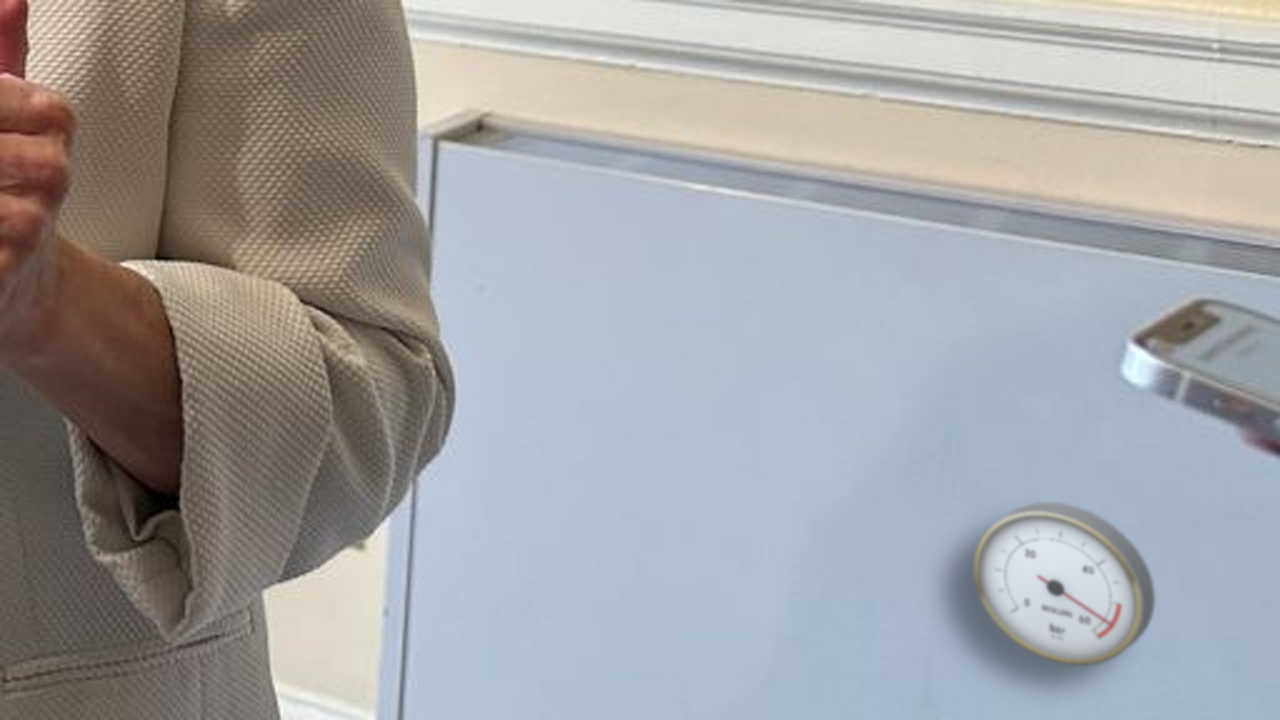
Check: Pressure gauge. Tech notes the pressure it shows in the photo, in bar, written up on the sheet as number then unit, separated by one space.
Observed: 55 bar
